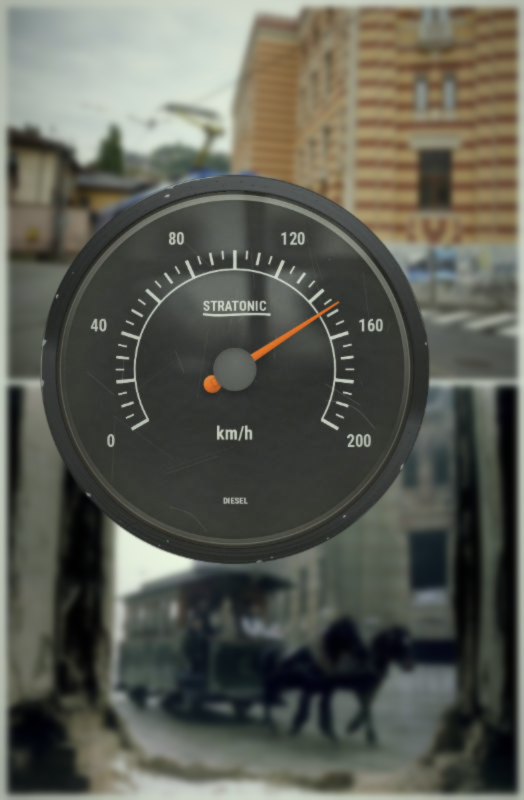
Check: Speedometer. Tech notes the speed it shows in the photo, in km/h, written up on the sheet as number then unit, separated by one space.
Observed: 147.5 km/h
